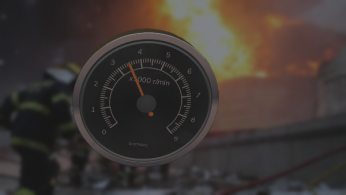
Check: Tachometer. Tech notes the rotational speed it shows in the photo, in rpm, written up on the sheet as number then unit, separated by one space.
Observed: 3500 rpm
